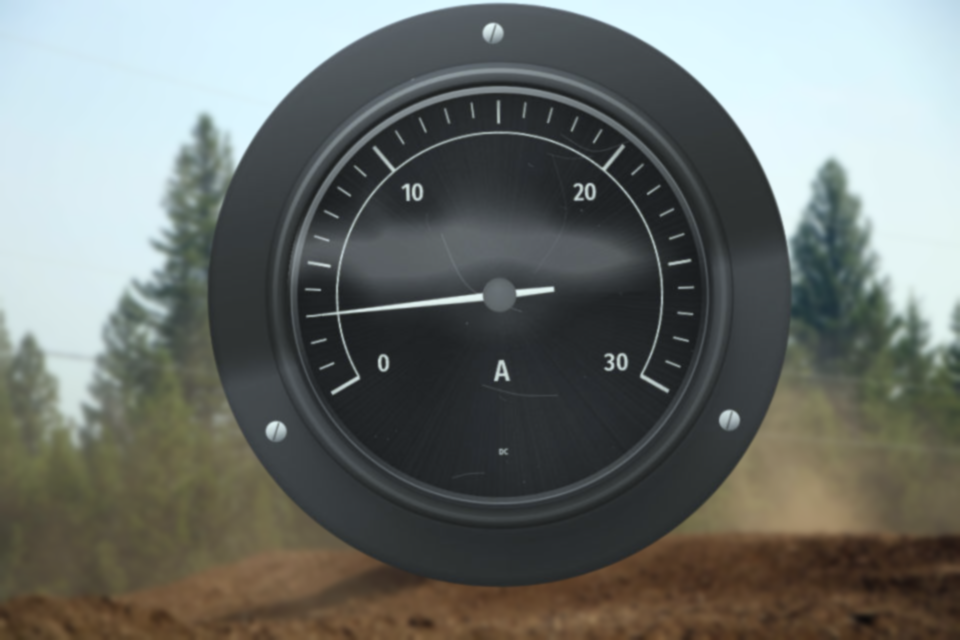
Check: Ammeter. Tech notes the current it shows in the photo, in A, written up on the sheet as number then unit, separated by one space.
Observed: 3 A
